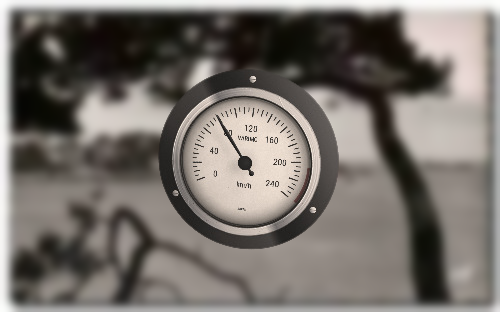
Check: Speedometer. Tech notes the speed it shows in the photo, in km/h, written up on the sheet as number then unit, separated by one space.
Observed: 80 km/h
